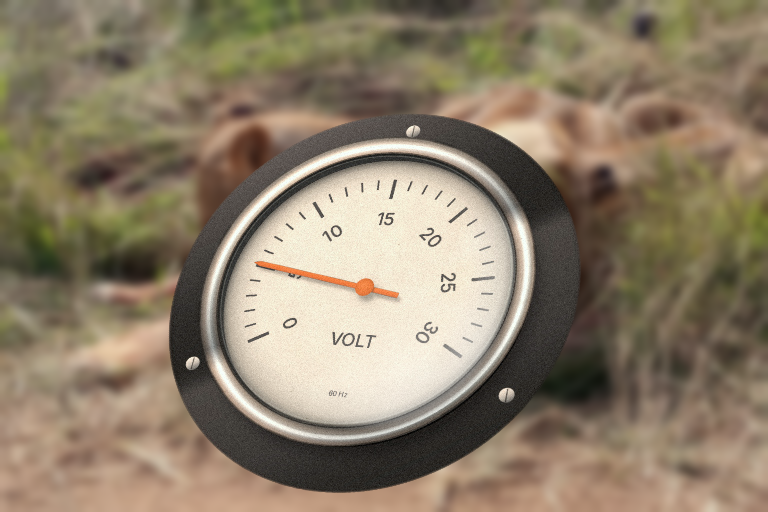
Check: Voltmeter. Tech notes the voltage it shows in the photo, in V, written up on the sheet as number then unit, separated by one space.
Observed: 5 V
